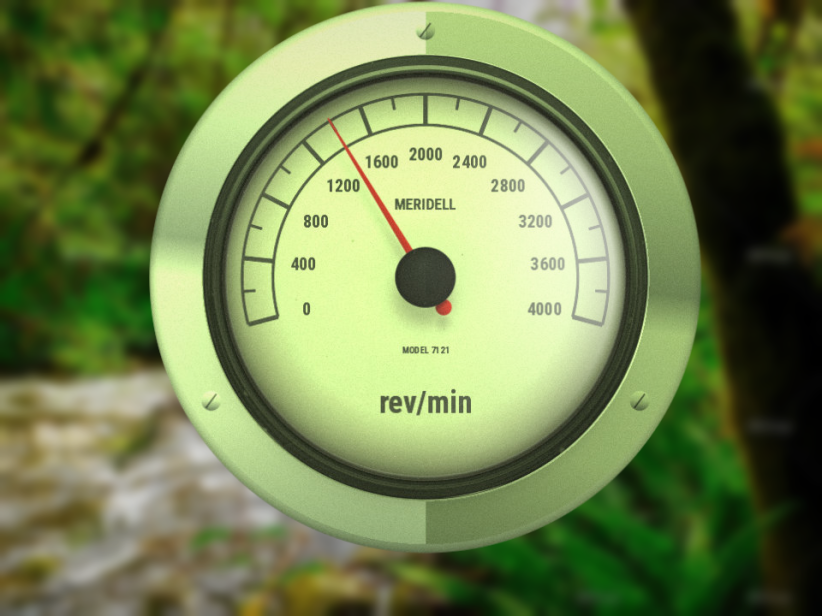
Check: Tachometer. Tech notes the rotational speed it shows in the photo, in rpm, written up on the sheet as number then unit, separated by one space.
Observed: 1400 rpm
